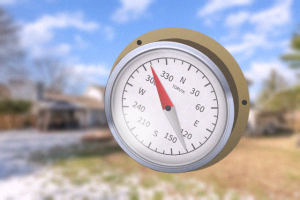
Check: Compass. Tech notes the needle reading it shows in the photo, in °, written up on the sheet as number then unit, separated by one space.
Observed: 310 °
